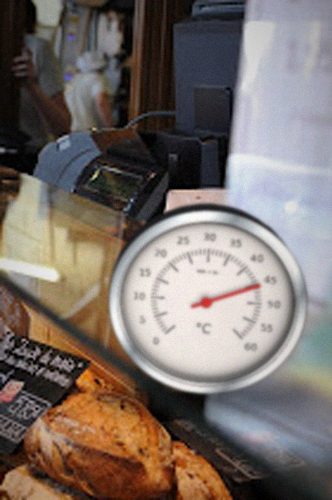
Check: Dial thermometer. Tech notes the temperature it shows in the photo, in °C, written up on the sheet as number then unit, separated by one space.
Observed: 45 °C
